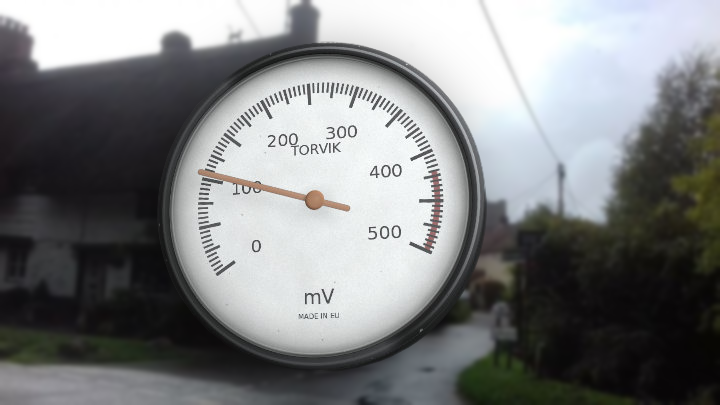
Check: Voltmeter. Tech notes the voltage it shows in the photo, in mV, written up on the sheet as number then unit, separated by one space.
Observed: 105 mV
